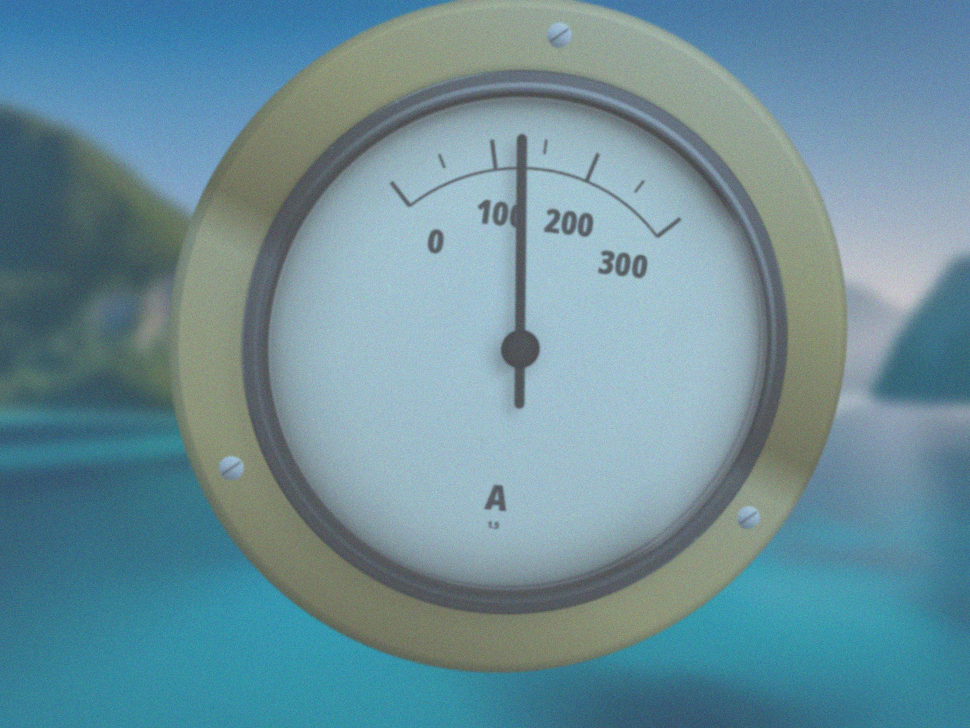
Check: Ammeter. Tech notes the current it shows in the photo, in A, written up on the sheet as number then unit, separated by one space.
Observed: 125 A
